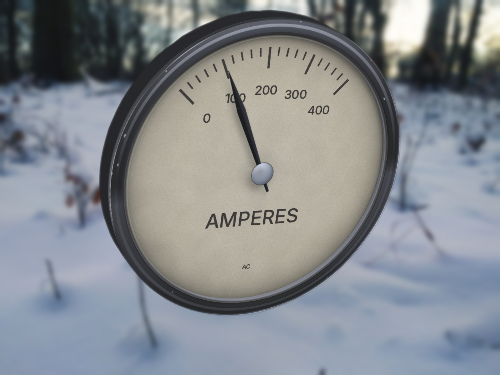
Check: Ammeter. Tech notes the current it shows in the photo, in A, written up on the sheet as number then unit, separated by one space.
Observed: 100 A
